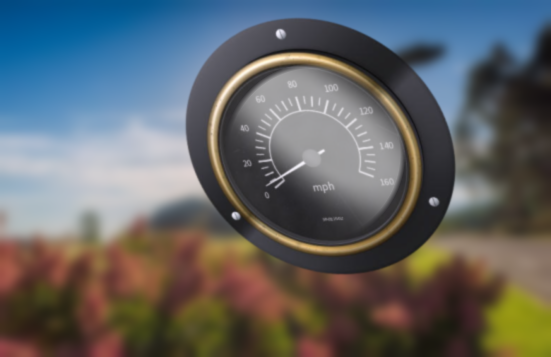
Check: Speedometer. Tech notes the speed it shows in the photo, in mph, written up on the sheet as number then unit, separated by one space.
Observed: 5 mph
